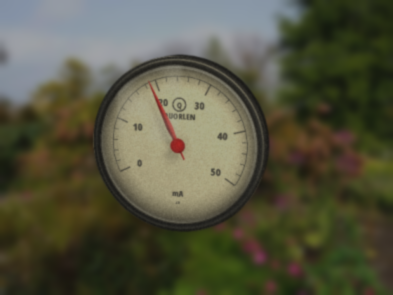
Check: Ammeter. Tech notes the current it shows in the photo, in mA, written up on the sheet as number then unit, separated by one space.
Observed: 19 mA
